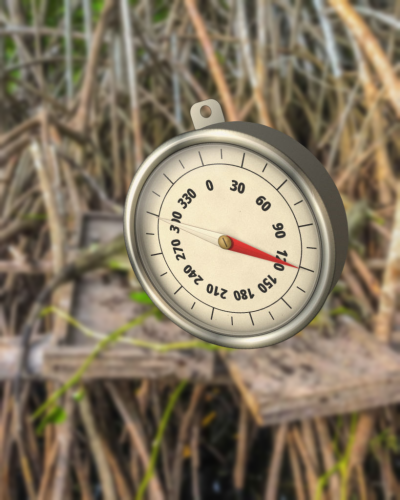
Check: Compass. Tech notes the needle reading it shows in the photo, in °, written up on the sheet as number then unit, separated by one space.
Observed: 120 °
